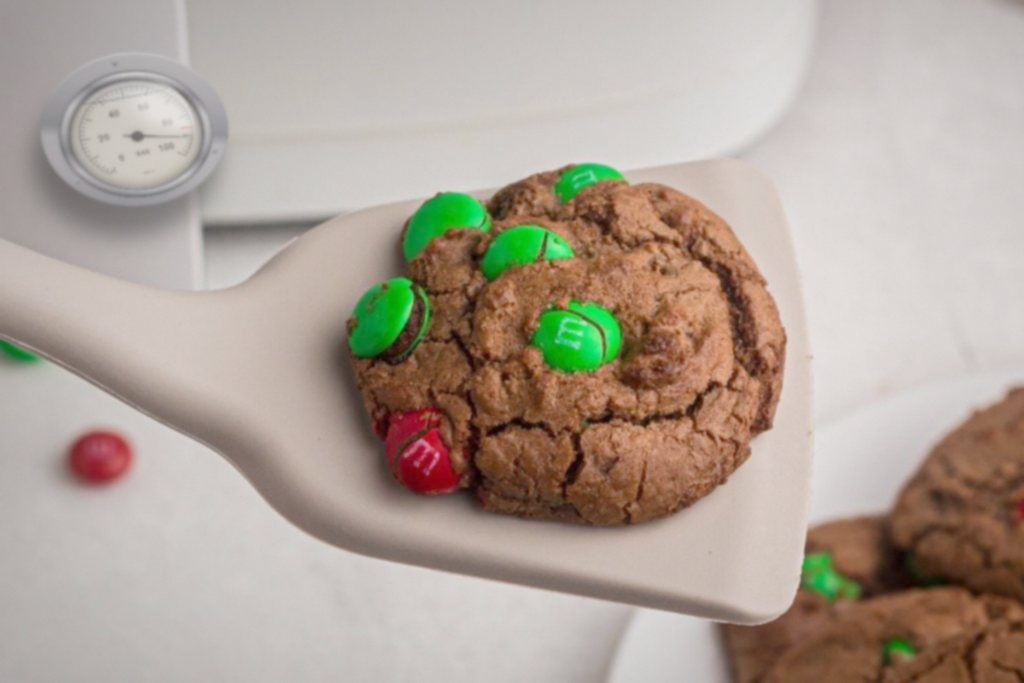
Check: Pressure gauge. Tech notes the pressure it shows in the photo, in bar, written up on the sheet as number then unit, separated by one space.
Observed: 90 bar
